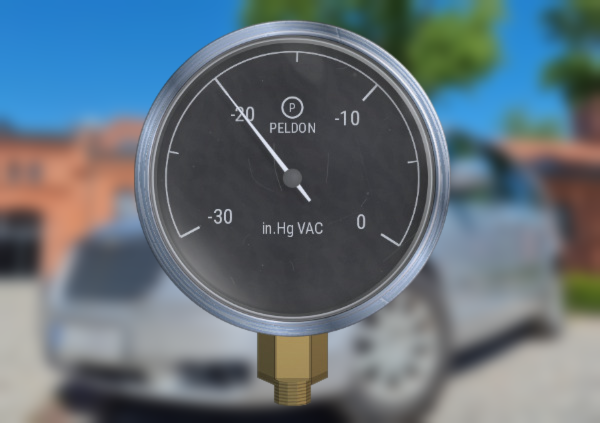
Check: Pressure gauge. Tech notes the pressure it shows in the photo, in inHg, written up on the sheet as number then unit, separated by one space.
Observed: -20 inHg
